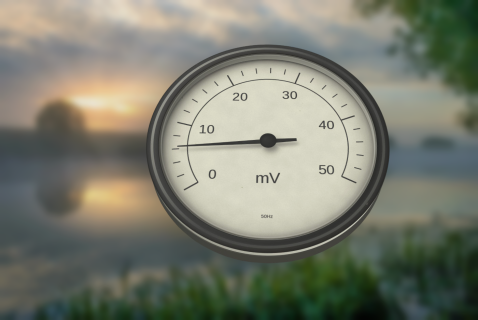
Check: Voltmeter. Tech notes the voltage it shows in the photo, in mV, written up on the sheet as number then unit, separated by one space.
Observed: 6 mV
